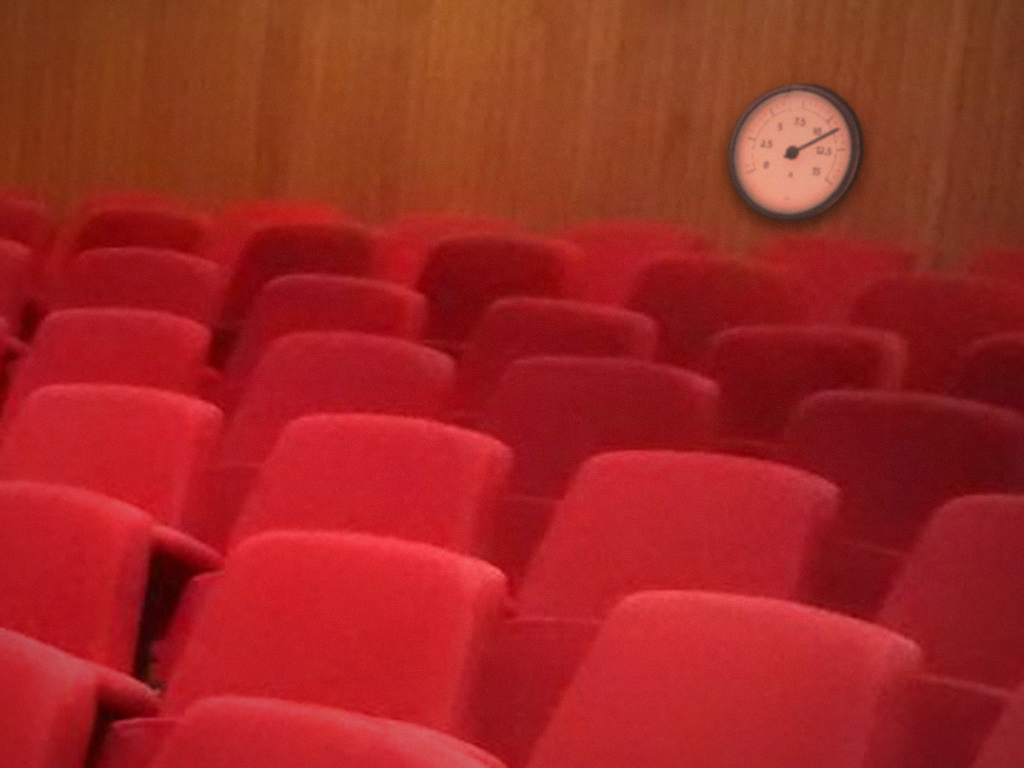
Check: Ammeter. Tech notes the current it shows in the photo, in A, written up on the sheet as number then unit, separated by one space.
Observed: 11 A
